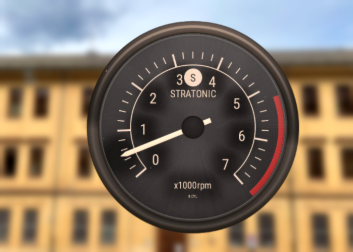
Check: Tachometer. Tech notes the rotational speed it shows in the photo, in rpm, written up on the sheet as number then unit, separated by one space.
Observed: 500 rpm
